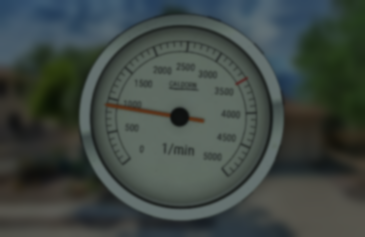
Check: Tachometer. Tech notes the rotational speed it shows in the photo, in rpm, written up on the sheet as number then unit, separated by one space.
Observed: 900 rpm
